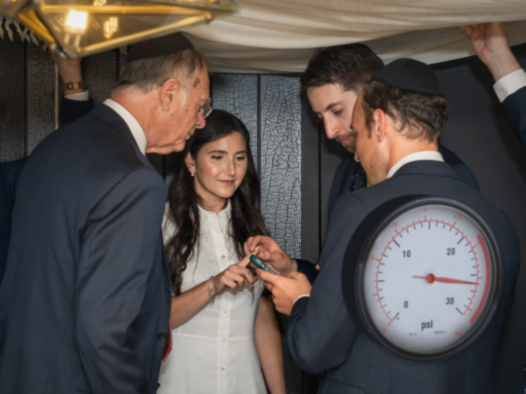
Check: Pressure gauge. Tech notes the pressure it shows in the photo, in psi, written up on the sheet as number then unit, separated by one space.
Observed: 26 psi
